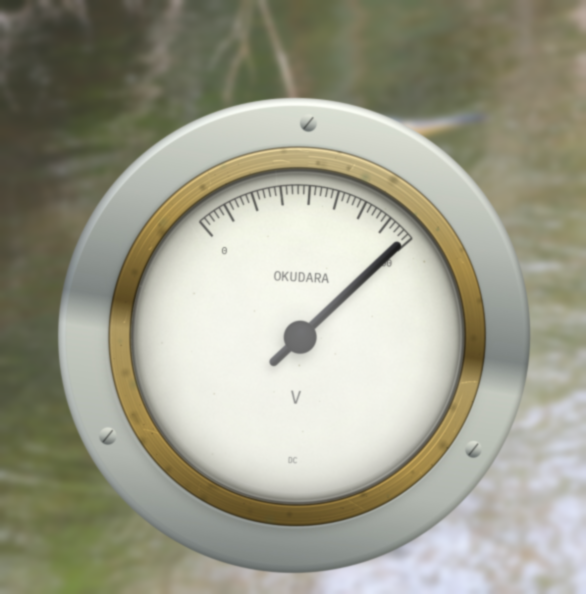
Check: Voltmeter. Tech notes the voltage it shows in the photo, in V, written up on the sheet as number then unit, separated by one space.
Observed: 195 V
